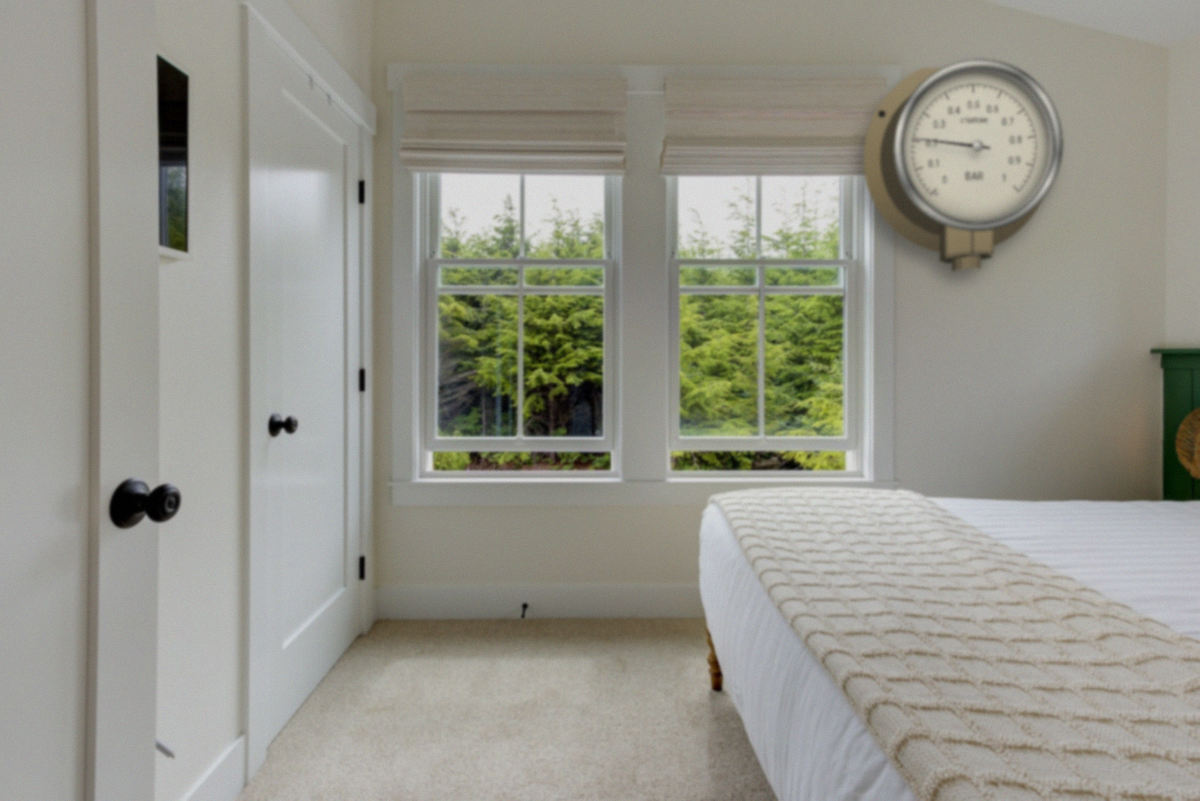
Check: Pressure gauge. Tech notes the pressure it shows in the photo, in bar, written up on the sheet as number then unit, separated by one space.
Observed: 0.2 bar
